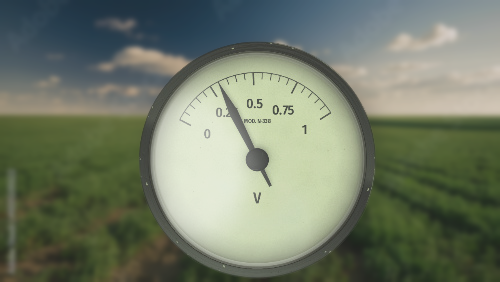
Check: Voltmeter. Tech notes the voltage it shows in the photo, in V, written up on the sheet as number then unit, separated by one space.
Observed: 0.3 V
